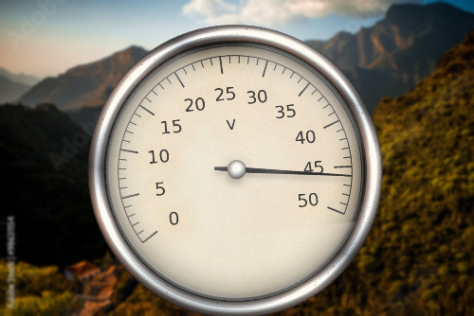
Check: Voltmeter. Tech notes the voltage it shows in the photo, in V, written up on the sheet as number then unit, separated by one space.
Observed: 46 V
